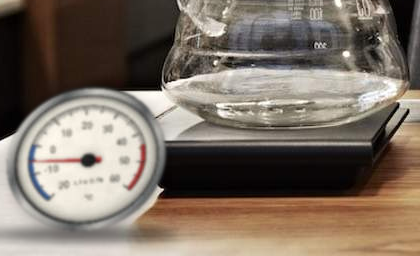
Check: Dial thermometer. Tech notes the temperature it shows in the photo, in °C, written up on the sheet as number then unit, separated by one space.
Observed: -5 °C
